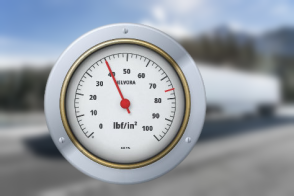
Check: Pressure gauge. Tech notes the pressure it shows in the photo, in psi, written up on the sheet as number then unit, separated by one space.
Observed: 40 psi
